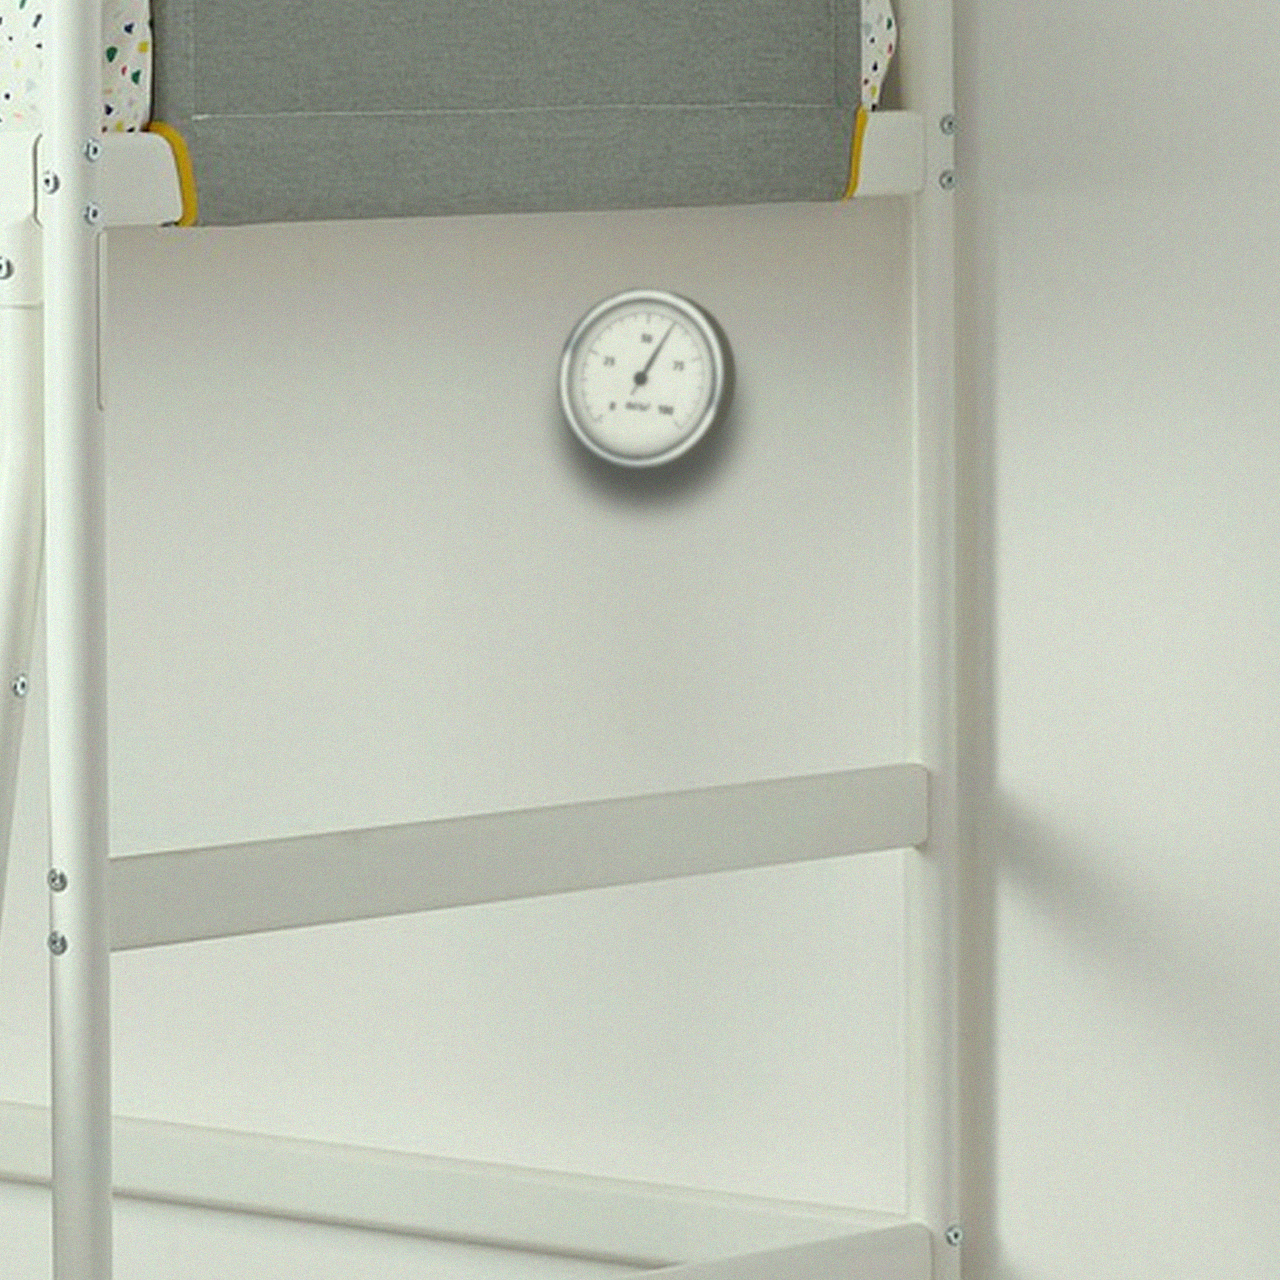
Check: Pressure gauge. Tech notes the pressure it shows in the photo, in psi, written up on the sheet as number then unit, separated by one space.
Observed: 60 psi
